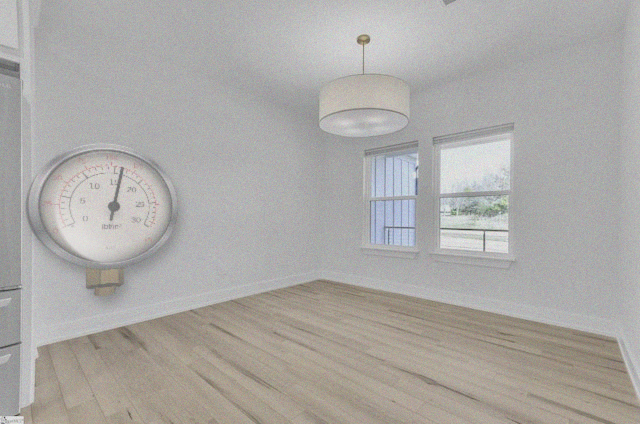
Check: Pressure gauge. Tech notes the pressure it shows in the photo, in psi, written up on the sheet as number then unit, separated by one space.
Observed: 16 psi
